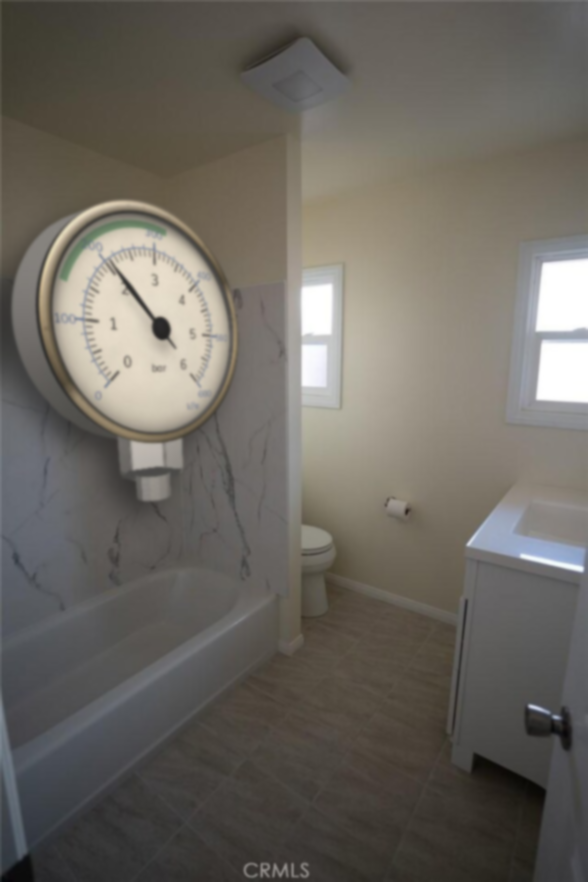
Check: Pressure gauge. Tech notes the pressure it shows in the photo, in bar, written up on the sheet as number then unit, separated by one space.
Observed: 2 bar
